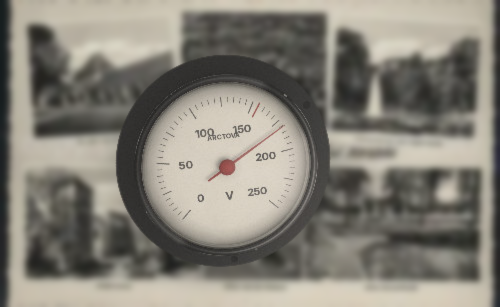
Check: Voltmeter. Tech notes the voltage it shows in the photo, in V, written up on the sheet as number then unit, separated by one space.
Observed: 180 V
